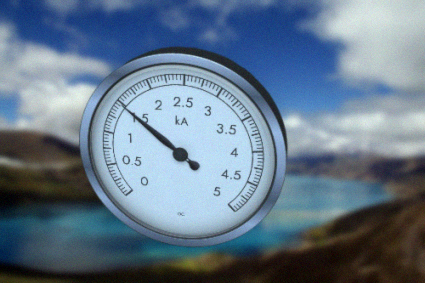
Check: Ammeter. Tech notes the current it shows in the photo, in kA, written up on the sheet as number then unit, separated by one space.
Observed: 1.5 kA
